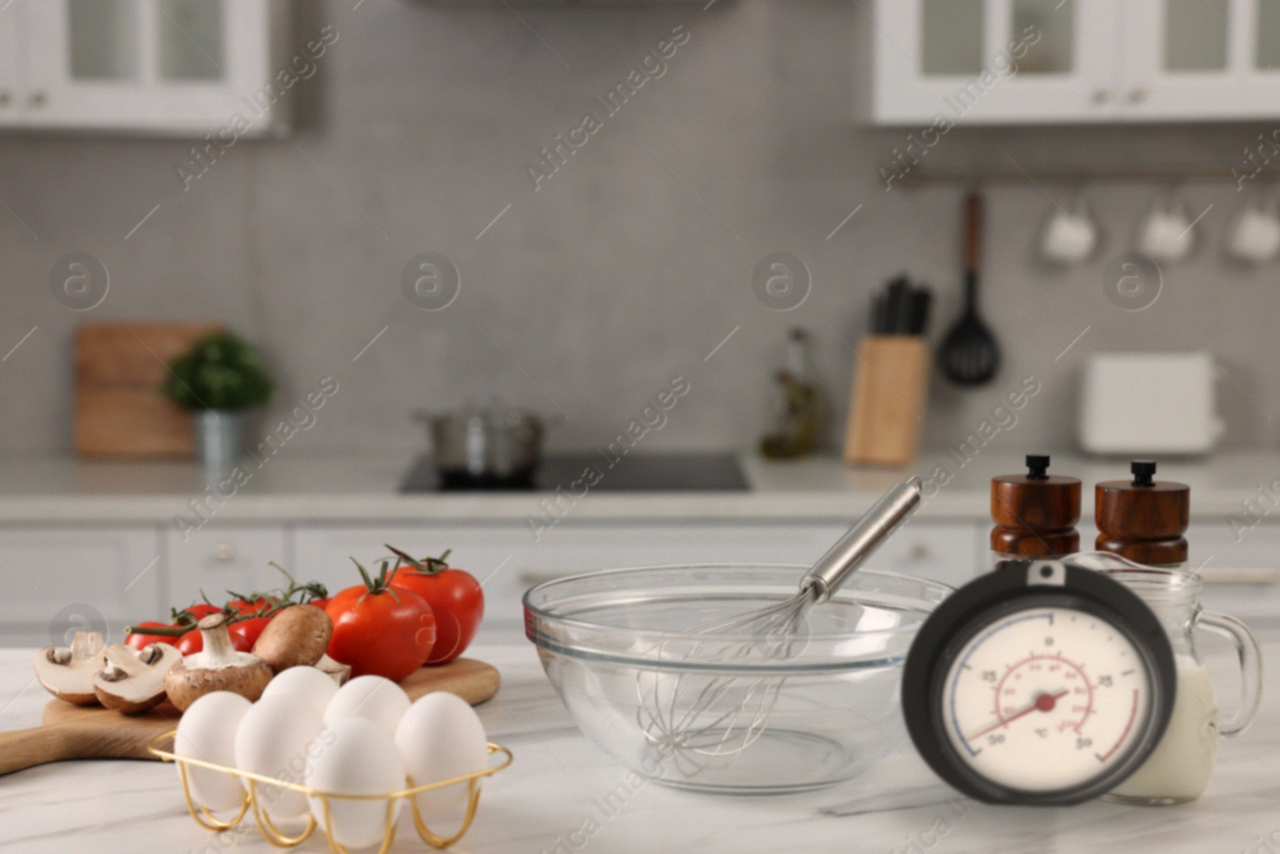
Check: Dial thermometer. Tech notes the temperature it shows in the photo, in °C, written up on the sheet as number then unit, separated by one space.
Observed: -45 °C
